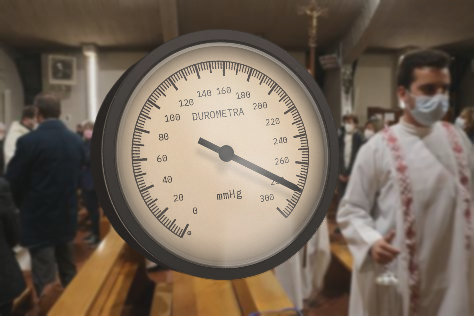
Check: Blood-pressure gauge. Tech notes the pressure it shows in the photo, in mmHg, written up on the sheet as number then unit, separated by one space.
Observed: 280 mmHg
